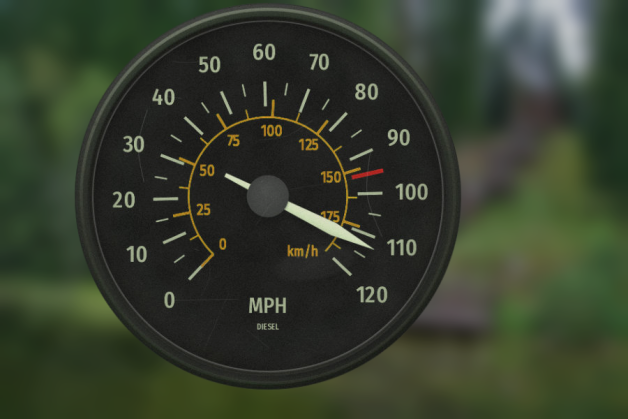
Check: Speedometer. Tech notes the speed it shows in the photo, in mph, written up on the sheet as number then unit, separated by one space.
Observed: 112.5 mph
